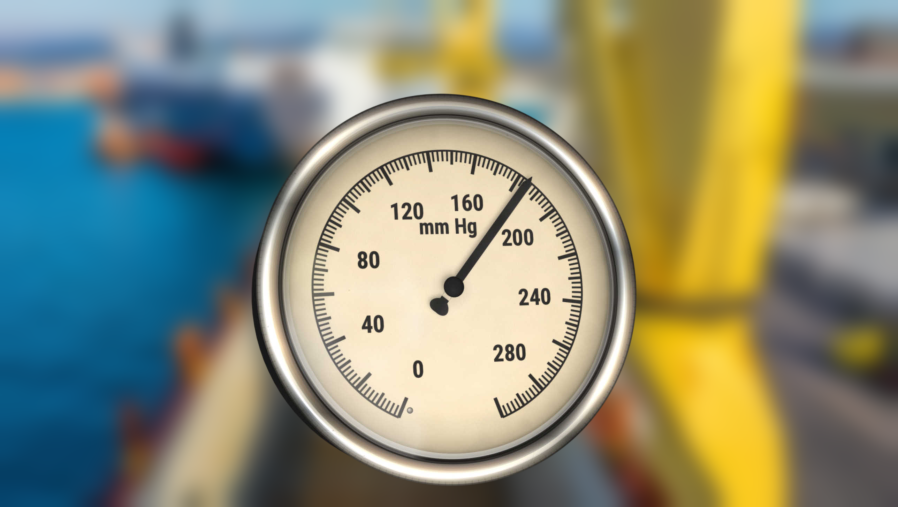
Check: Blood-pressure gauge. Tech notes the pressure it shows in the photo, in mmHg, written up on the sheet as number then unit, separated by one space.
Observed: 184 mmHg
